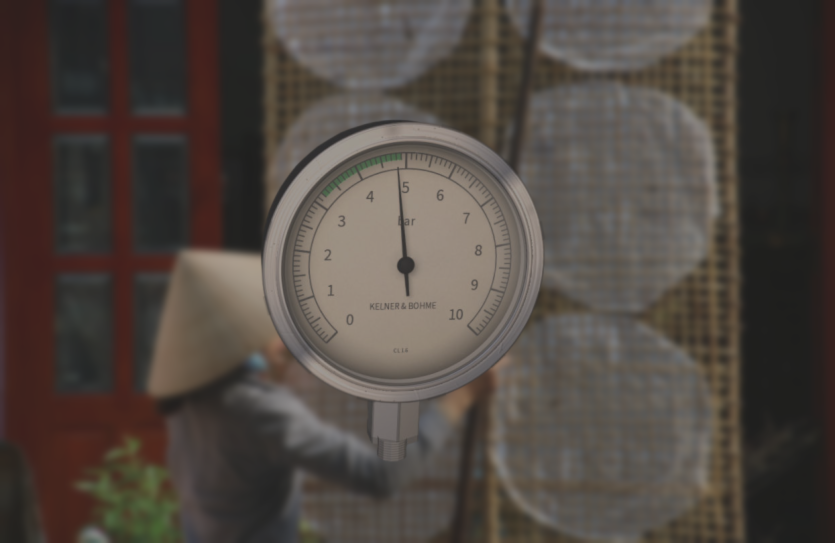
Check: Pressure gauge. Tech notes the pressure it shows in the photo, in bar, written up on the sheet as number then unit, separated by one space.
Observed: 4.8 bar
